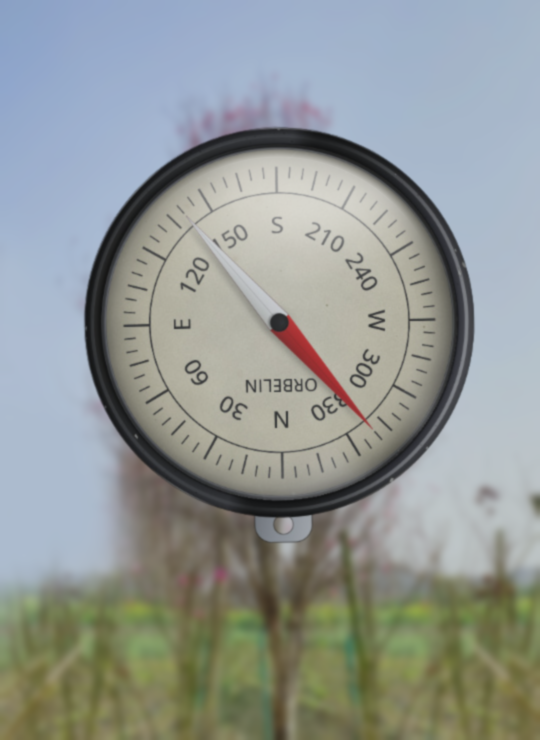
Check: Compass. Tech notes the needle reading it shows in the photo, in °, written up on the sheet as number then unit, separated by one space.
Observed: 320 °
